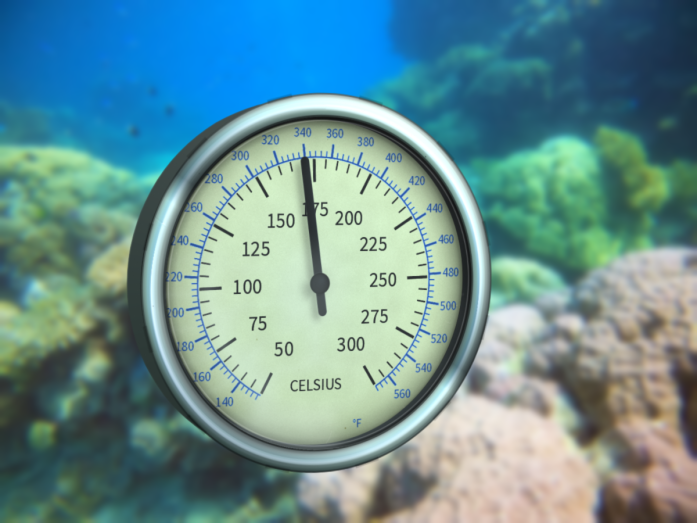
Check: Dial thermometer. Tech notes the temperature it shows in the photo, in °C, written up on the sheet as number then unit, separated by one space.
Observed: 170 °C
